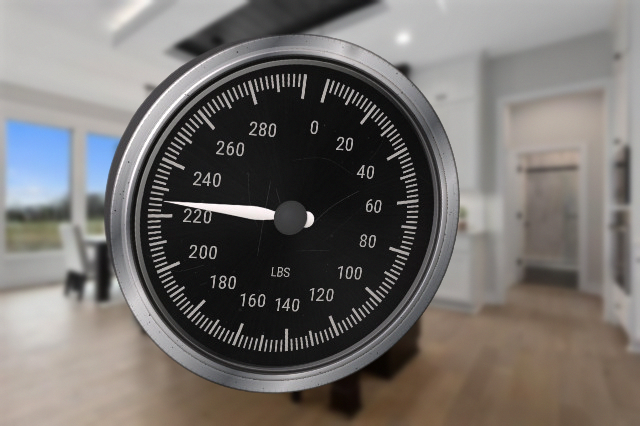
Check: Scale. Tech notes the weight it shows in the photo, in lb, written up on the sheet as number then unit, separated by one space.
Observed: 226 lb
